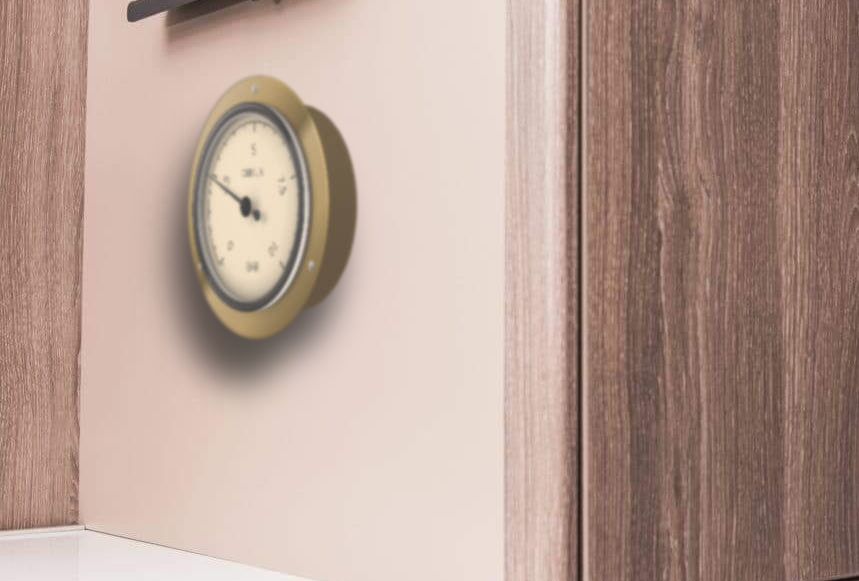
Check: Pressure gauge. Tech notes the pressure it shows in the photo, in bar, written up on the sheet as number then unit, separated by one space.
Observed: 2.5 bar
